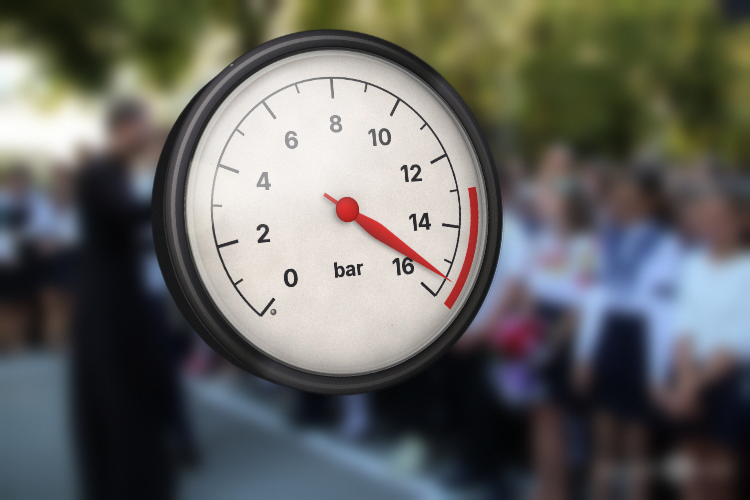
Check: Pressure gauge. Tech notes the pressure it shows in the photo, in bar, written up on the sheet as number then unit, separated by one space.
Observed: 15.5 bar
